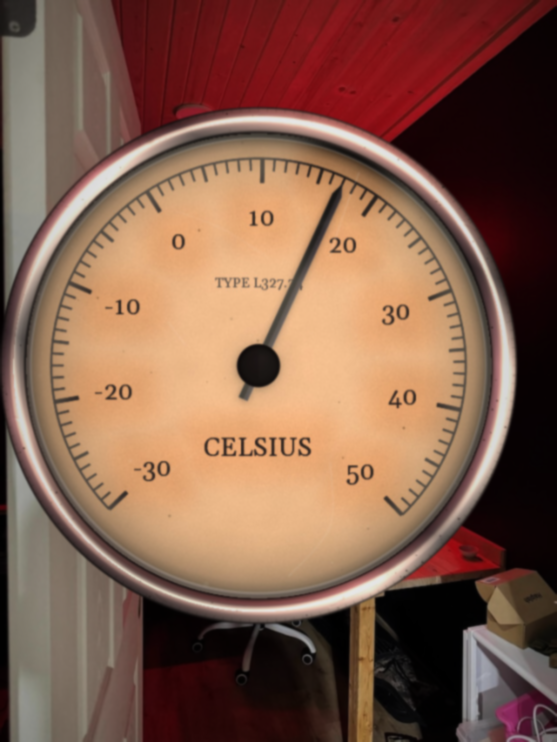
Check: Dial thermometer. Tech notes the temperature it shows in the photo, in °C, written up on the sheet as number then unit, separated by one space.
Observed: 17 °C
